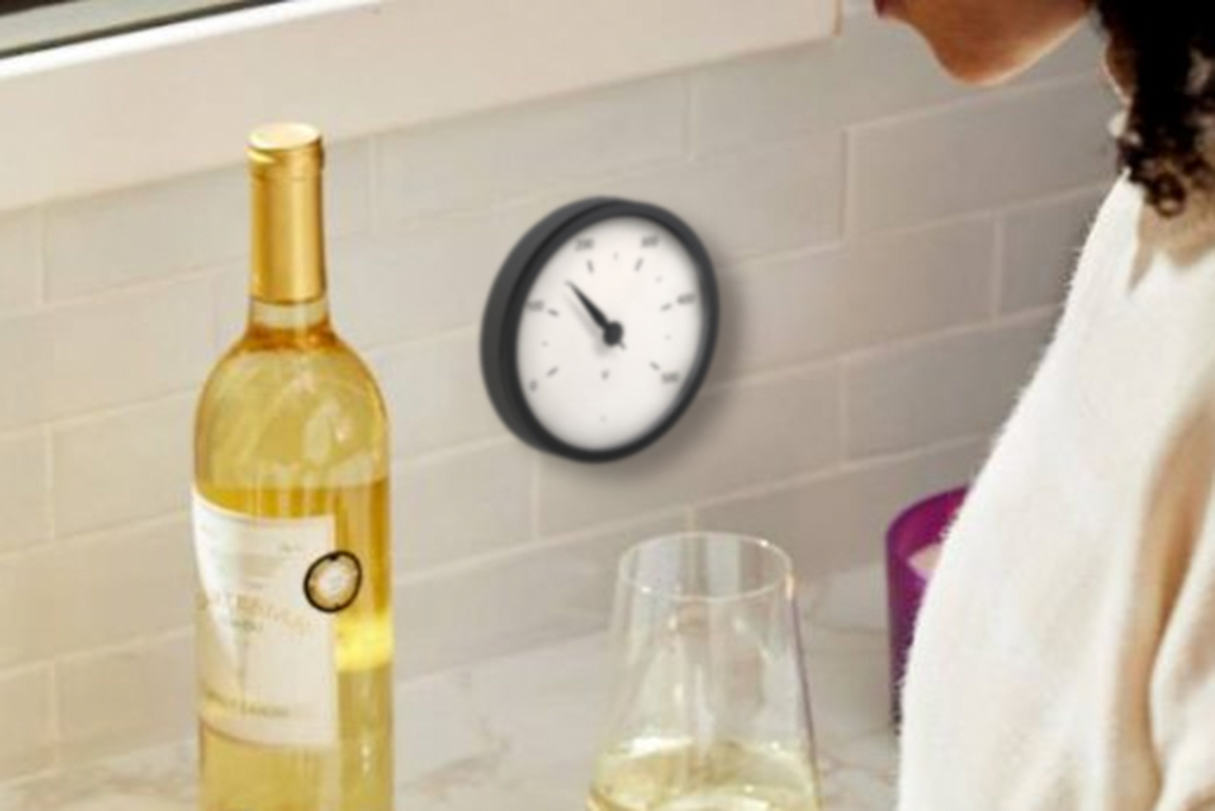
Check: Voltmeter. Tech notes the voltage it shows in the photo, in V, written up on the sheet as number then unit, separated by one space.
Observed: 150 V
